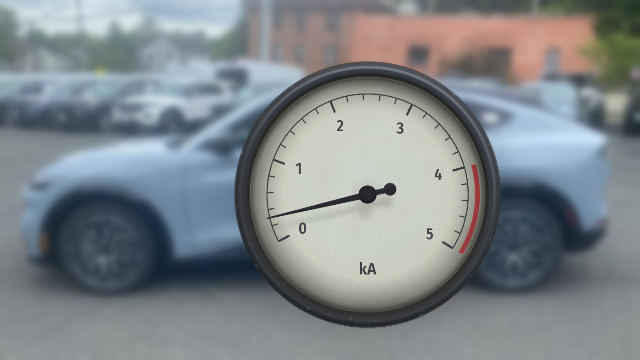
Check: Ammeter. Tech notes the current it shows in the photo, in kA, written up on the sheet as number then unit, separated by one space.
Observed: 0.3 kA
